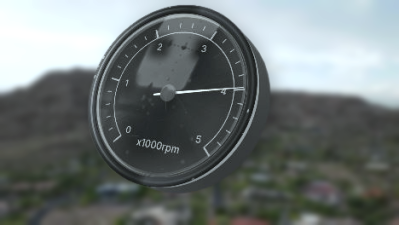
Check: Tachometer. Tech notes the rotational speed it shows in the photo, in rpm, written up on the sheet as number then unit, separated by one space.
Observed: 4000 rpm
